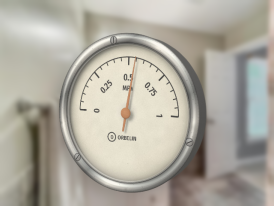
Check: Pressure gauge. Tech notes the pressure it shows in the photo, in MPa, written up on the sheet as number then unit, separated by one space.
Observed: 0.55 MPa
